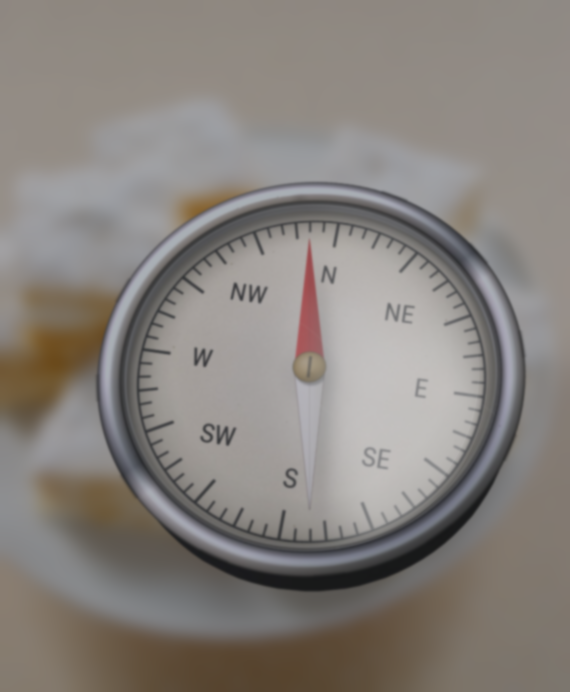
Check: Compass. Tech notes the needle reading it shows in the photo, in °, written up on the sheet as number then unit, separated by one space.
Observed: 350 °
